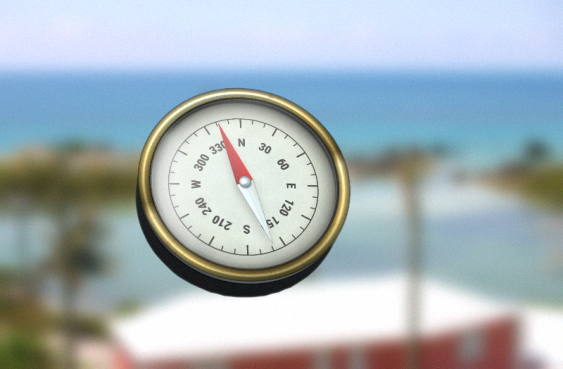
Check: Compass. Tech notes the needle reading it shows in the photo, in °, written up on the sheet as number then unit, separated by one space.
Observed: 340 °
